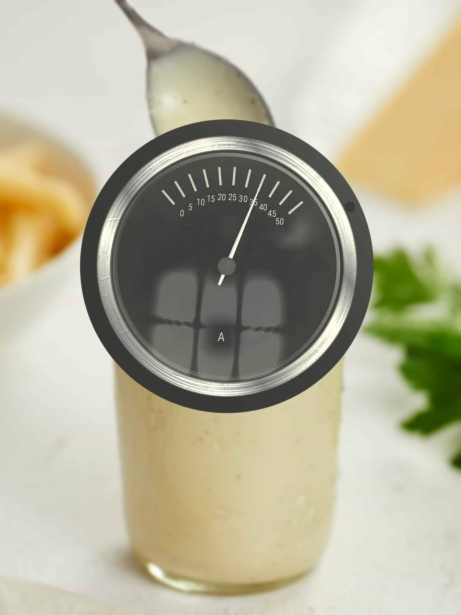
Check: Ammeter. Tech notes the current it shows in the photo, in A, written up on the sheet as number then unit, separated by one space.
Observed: 35 A
